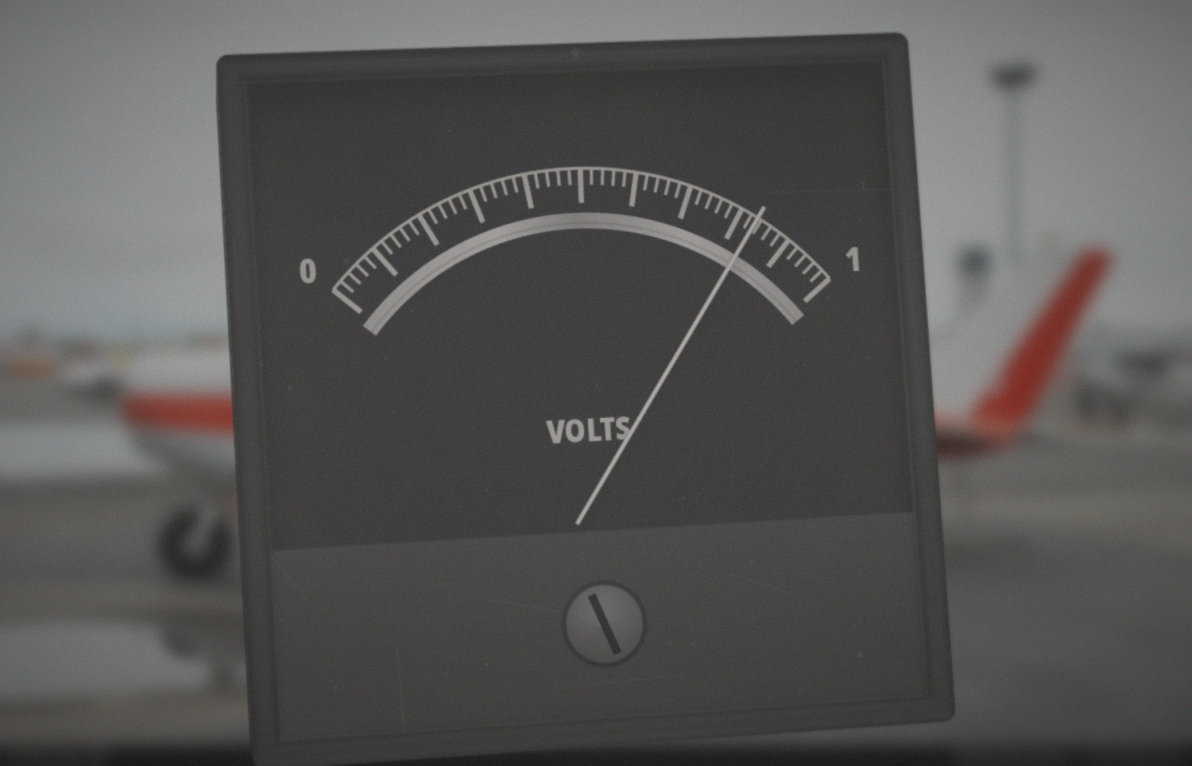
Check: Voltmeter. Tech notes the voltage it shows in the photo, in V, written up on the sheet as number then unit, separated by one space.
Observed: 0.83 V
